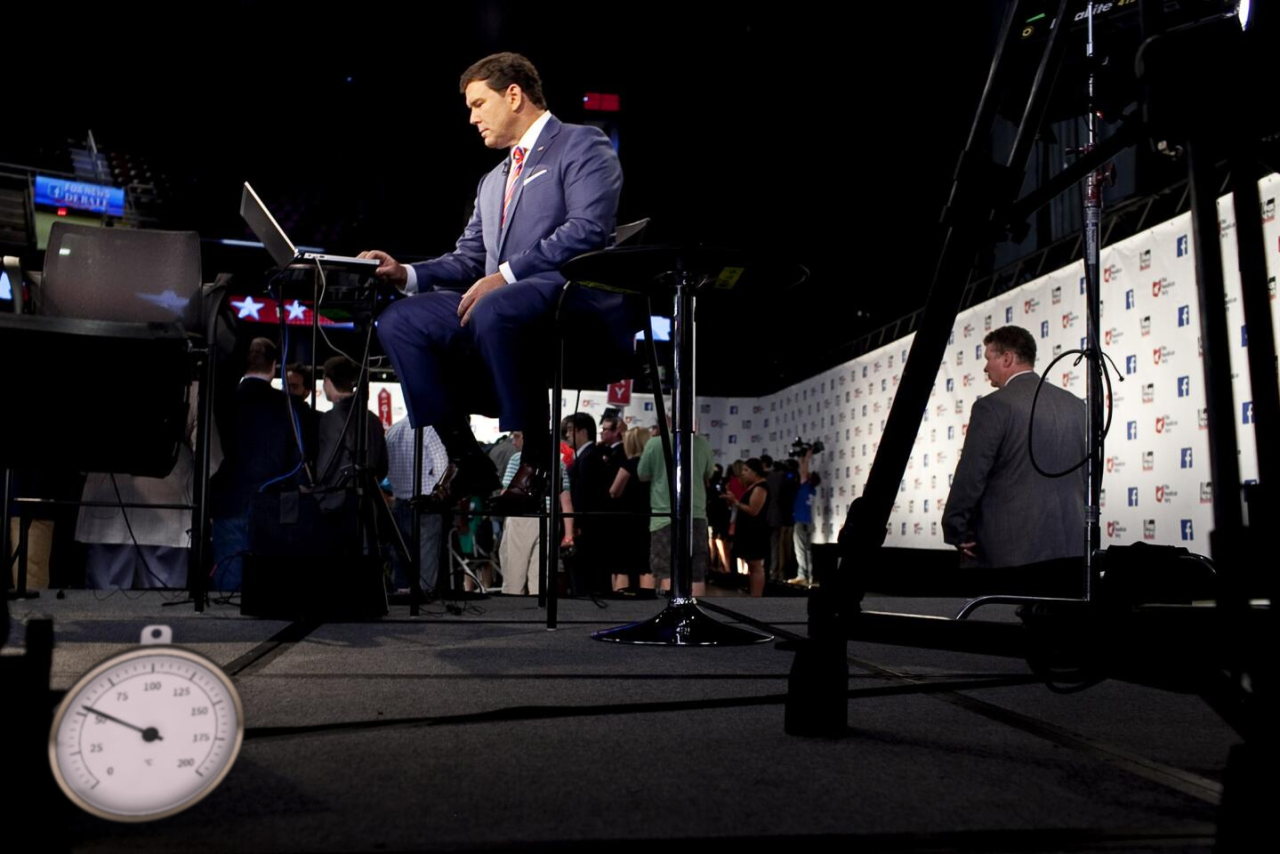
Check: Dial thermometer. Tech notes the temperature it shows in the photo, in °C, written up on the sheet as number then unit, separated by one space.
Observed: 55 °C
